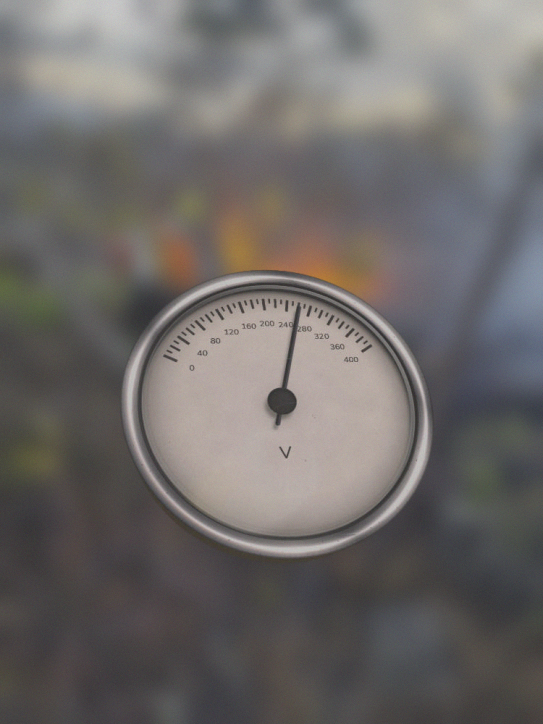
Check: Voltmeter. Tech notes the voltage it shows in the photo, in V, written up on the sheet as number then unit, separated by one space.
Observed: 260 V
